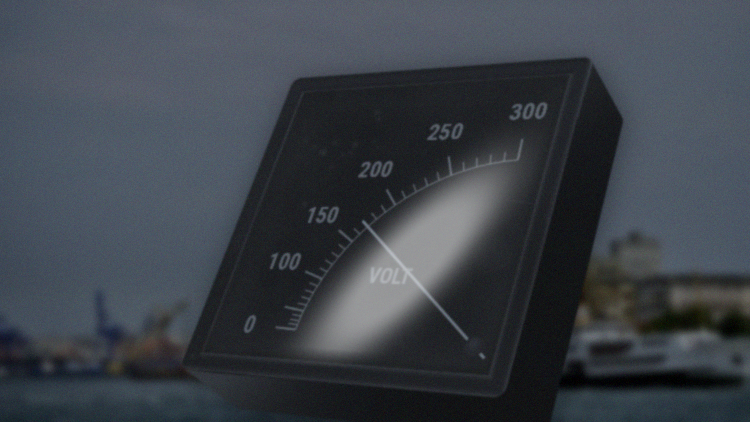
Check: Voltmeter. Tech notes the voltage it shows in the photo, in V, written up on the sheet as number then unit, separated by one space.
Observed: 170 V
